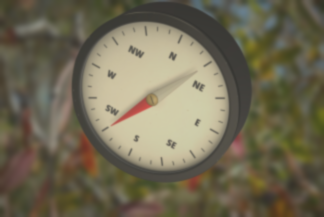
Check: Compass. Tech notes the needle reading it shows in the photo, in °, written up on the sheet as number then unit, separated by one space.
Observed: 210 °
